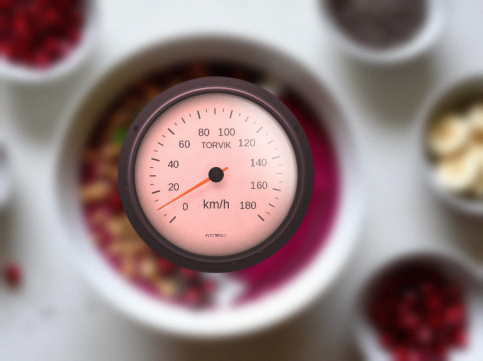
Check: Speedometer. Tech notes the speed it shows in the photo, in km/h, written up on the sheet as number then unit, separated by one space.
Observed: 10 km/h
